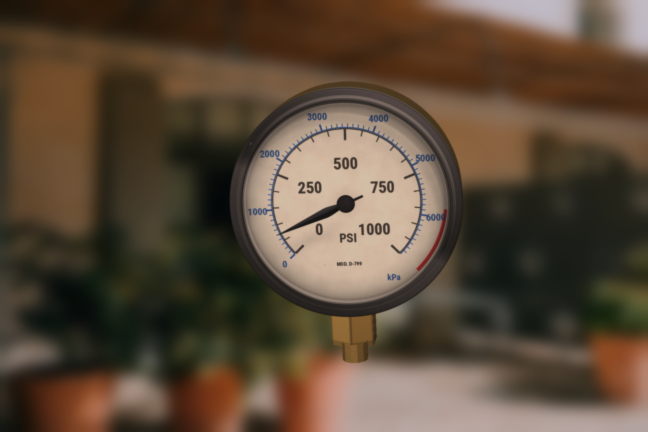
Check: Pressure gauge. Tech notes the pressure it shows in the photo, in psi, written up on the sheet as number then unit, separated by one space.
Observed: 75 psi
